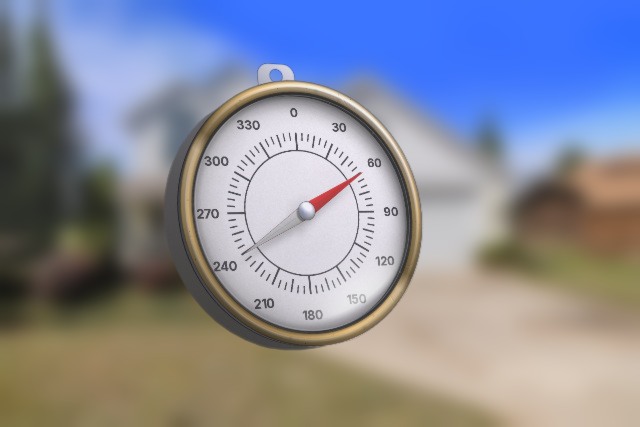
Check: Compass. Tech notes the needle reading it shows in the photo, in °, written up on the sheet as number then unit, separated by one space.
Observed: 60 °
